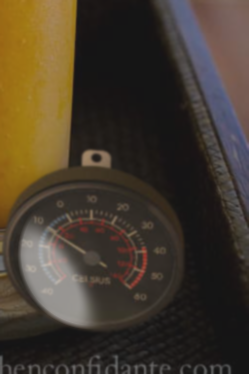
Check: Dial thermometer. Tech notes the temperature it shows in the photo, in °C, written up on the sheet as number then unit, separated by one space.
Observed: -10 °C
